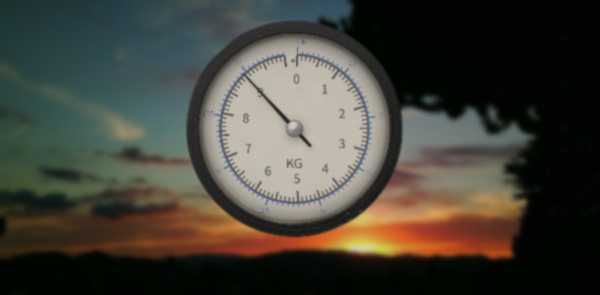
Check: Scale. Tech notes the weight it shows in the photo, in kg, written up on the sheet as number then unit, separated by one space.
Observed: 9 kg
